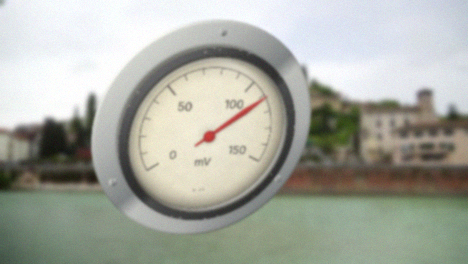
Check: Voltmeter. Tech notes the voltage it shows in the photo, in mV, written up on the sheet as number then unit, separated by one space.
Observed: 110 mV
